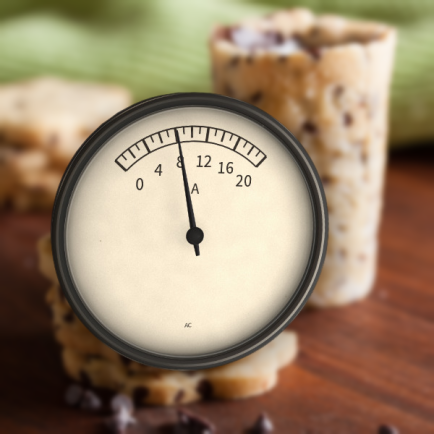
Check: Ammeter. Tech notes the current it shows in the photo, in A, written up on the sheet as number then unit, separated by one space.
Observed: 8 A
